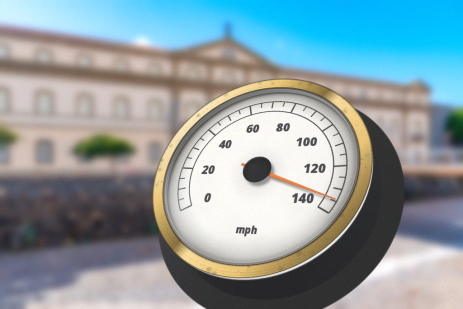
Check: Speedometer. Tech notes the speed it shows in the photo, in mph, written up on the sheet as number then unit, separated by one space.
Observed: 135 mph
